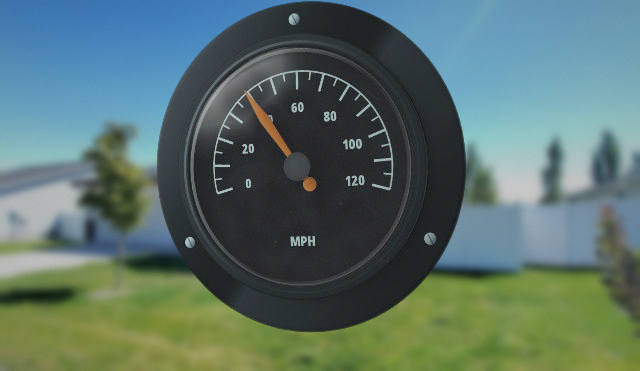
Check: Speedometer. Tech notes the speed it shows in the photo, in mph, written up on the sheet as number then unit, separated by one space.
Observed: 40 mph
